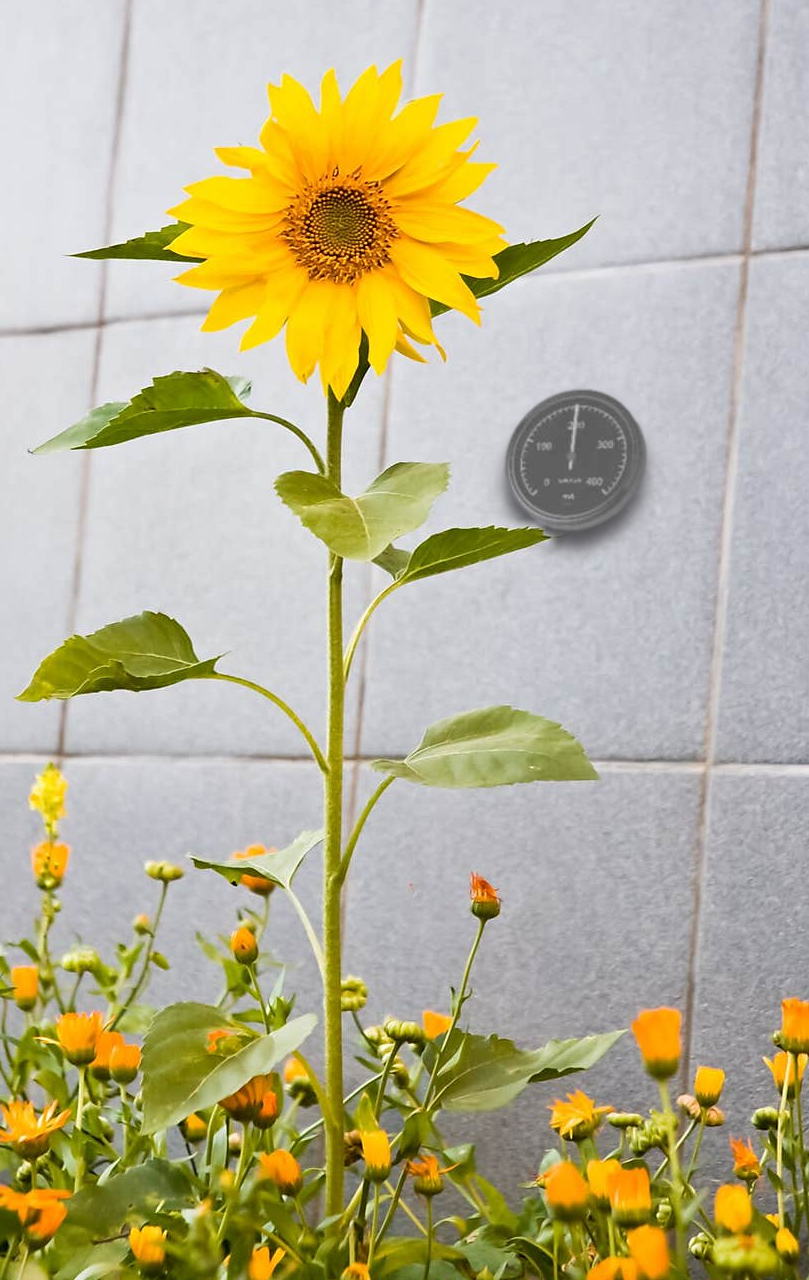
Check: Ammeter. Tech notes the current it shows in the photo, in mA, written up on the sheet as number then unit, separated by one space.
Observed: 200 mA
